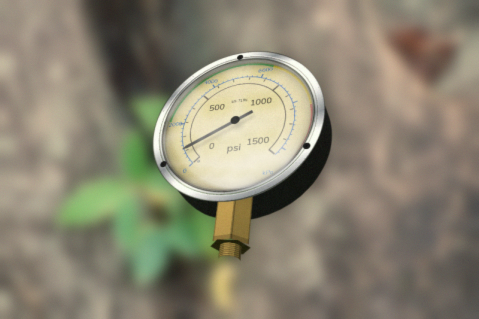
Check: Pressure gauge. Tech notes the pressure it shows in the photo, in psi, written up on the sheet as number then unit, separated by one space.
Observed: 100 psi
